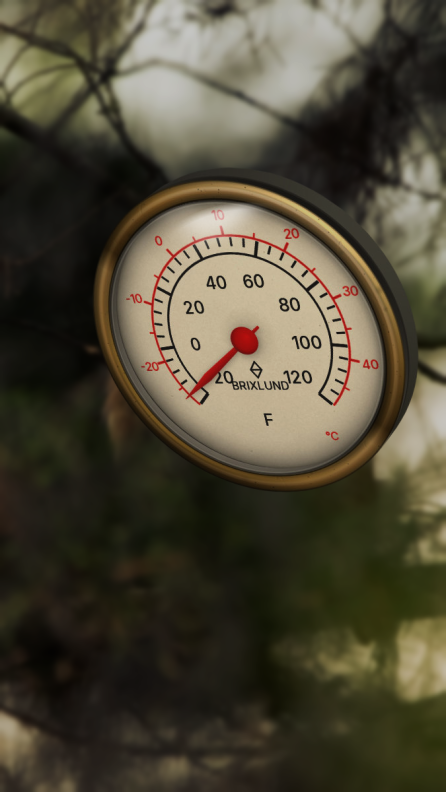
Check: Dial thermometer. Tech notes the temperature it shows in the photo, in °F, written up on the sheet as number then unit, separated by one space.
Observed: -16 °F
